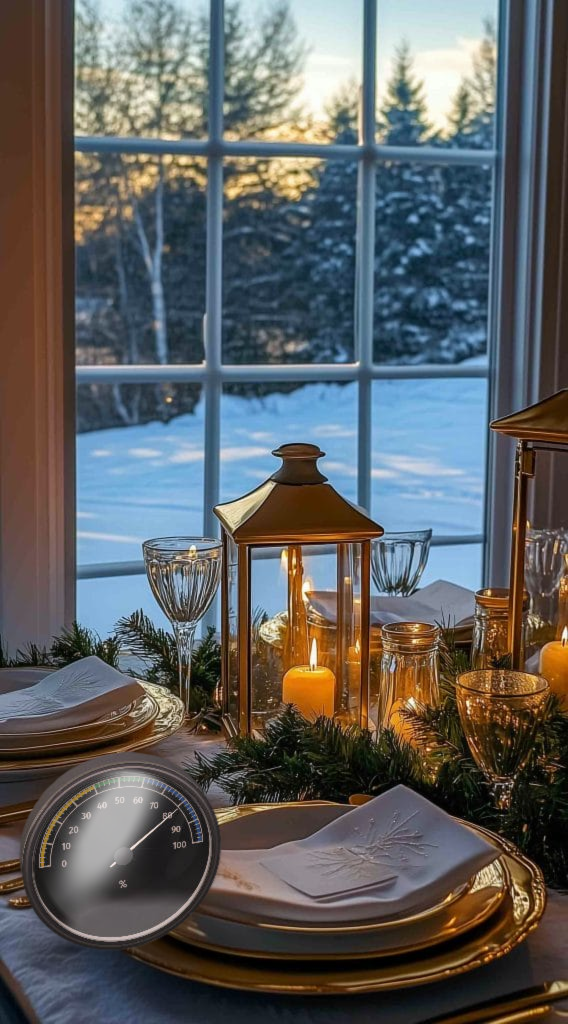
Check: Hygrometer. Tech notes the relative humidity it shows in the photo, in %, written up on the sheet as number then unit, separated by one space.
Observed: 80 %
